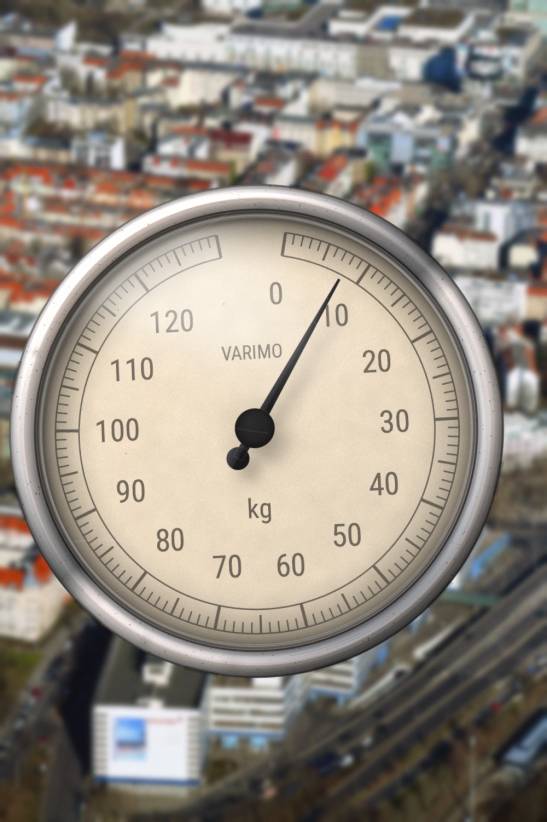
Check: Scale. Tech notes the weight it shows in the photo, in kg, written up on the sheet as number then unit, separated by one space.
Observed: 8 kg
